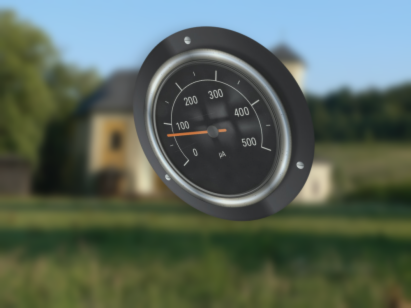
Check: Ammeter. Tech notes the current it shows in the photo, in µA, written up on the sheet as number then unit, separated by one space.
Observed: 75 µA
